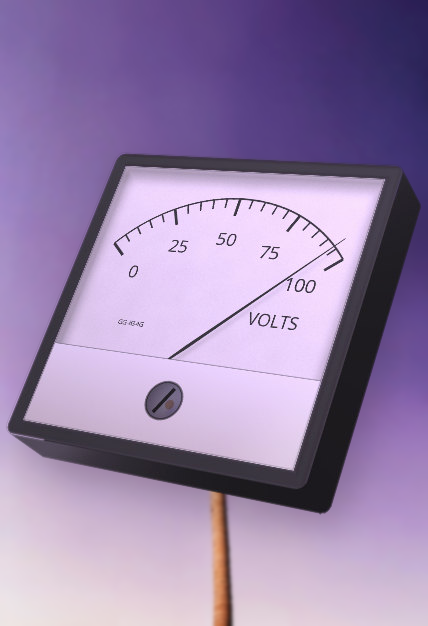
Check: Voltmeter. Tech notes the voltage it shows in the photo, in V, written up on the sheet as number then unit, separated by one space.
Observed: 95 V
